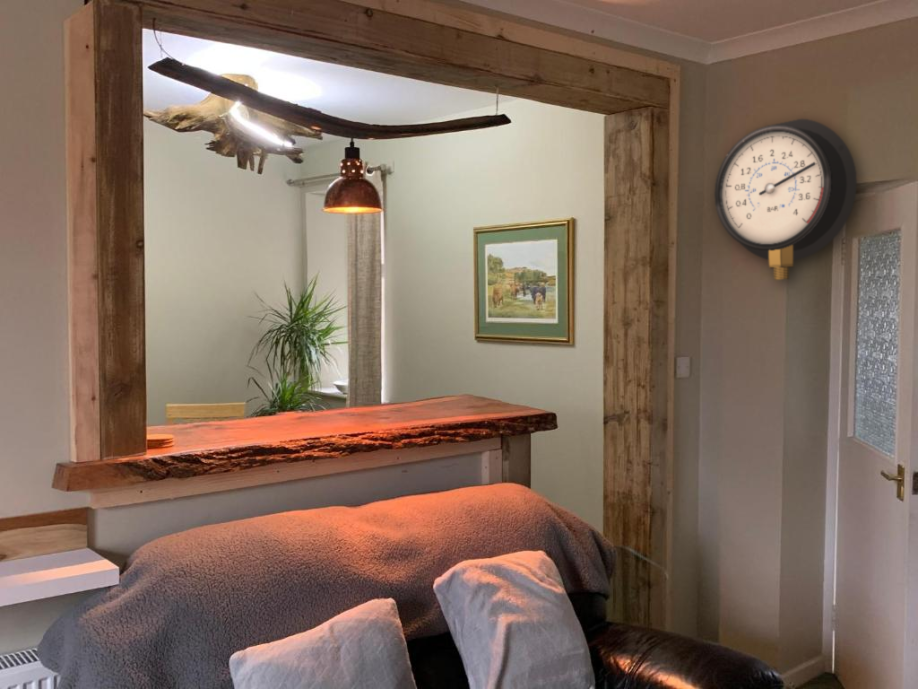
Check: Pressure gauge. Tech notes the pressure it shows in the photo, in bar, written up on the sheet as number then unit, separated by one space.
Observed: 3 bar
